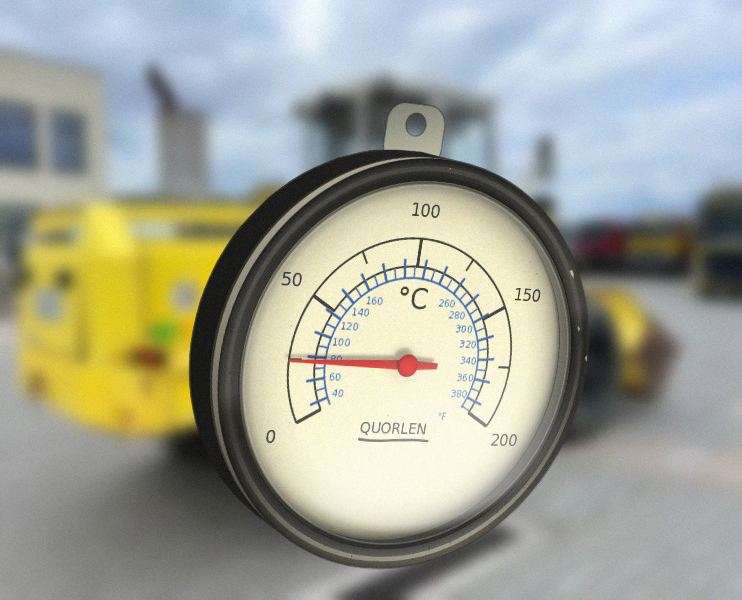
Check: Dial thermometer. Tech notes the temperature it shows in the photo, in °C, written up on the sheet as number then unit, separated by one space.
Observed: 25 °C
